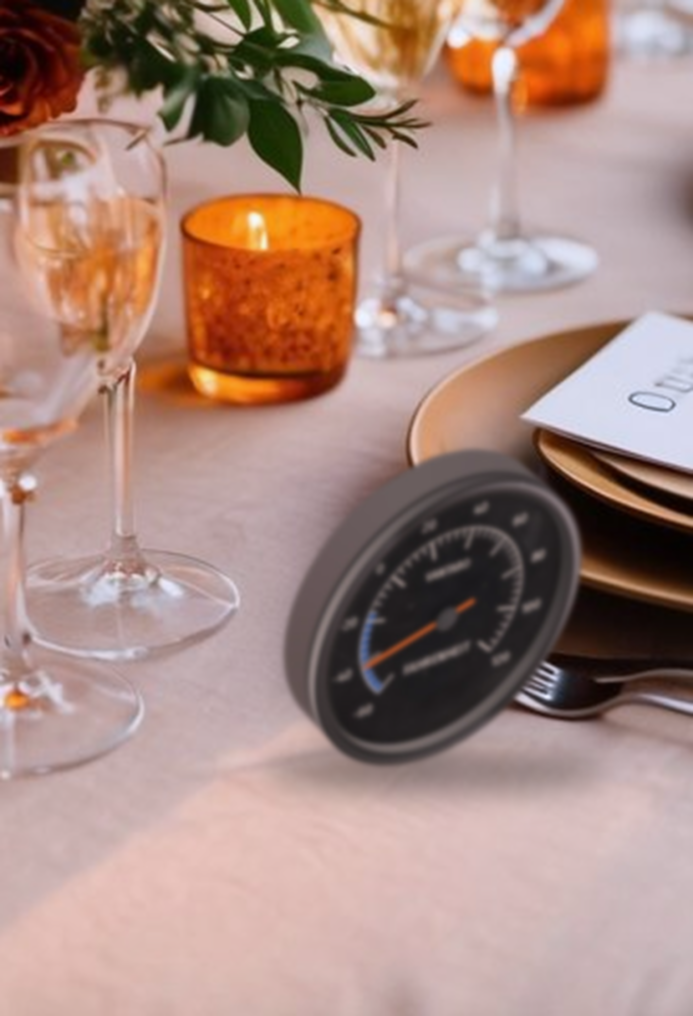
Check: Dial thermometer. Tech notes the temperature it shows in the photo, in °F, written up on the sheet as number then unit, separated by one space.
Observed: -40 °F
